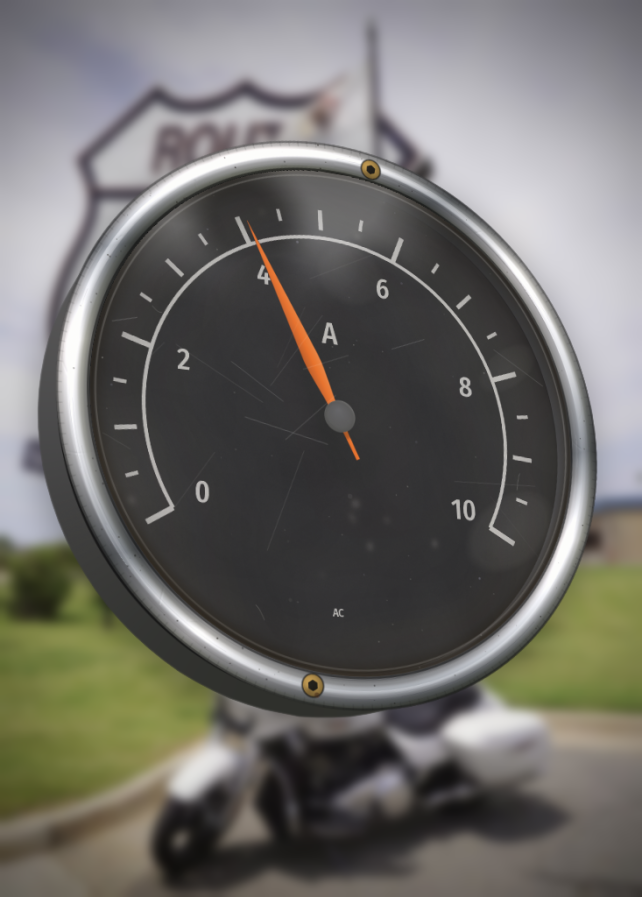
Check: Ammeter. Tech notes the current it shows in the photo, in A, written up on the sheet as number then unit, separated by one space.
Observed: 4 A
